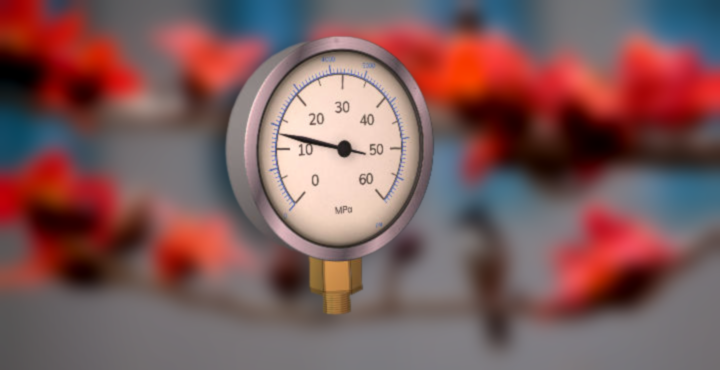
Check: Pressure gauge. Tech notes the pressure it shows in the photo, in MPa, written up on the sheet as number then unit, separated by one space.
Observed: 12.5 MPa
